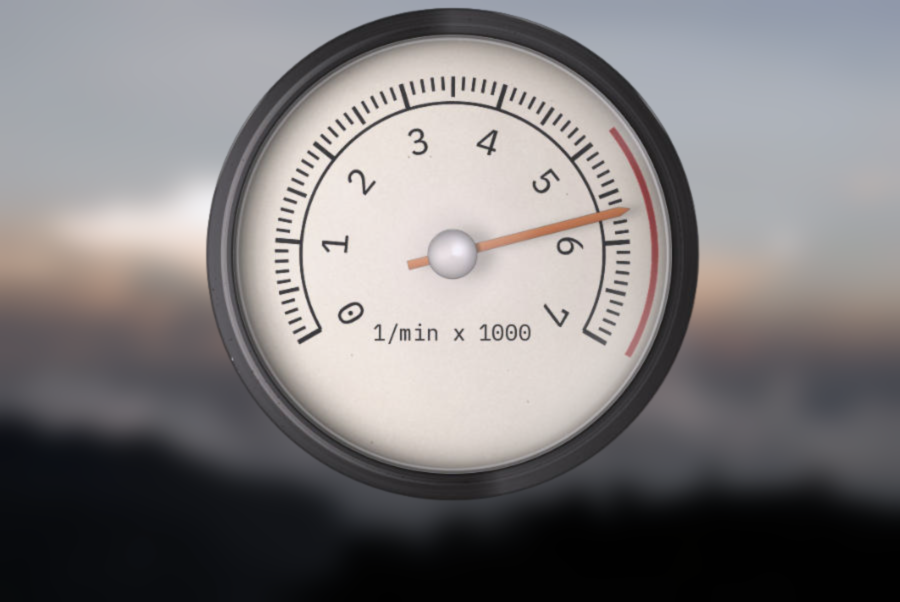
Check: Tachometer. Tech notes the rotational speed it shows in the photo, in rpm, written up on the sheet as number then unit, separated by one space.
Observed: 5700 rpm
